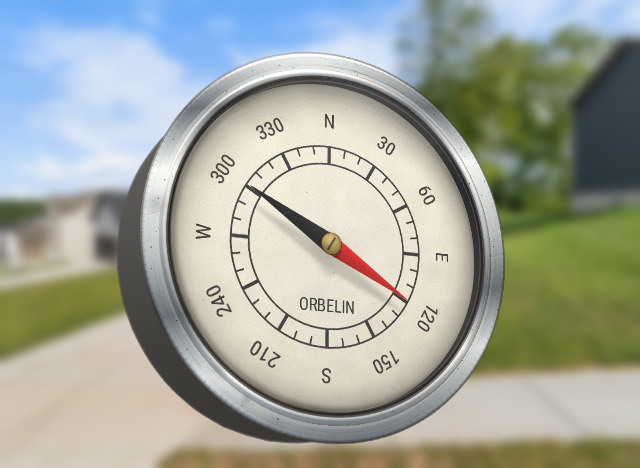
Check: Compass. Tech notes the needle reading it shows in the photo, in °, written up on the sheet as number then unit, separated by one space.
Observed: 120 °
